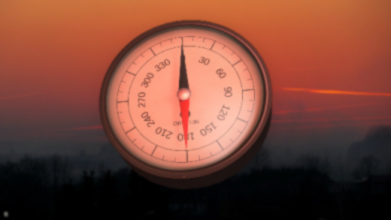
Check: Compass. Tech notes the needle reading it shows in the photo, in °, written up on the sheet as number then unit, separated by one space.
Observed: 180 °
